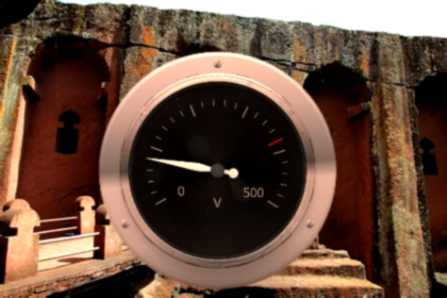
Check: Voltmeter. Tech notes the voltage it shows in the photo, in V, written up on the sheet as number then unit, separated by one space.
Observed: 80 V
